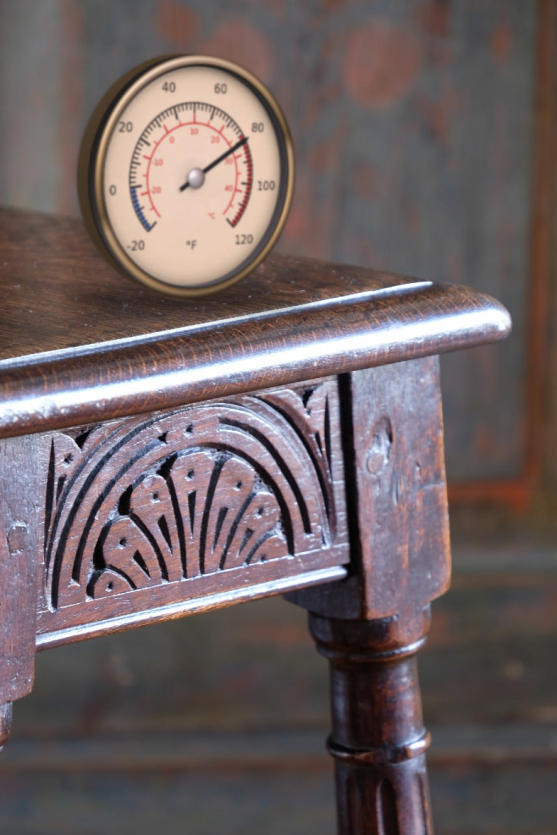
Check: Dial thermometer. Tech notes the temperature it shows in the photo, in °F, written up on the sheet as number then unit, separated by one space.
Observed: 80 °F
